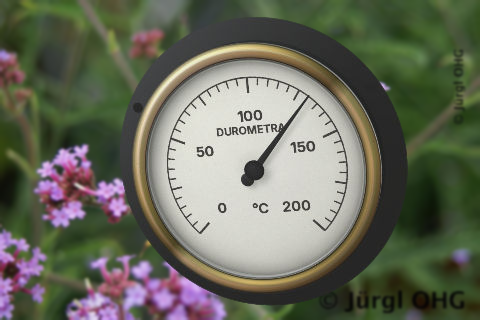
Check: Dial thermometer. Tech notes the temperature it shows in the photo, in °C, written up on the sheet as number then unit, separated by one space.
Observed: 130 °C
